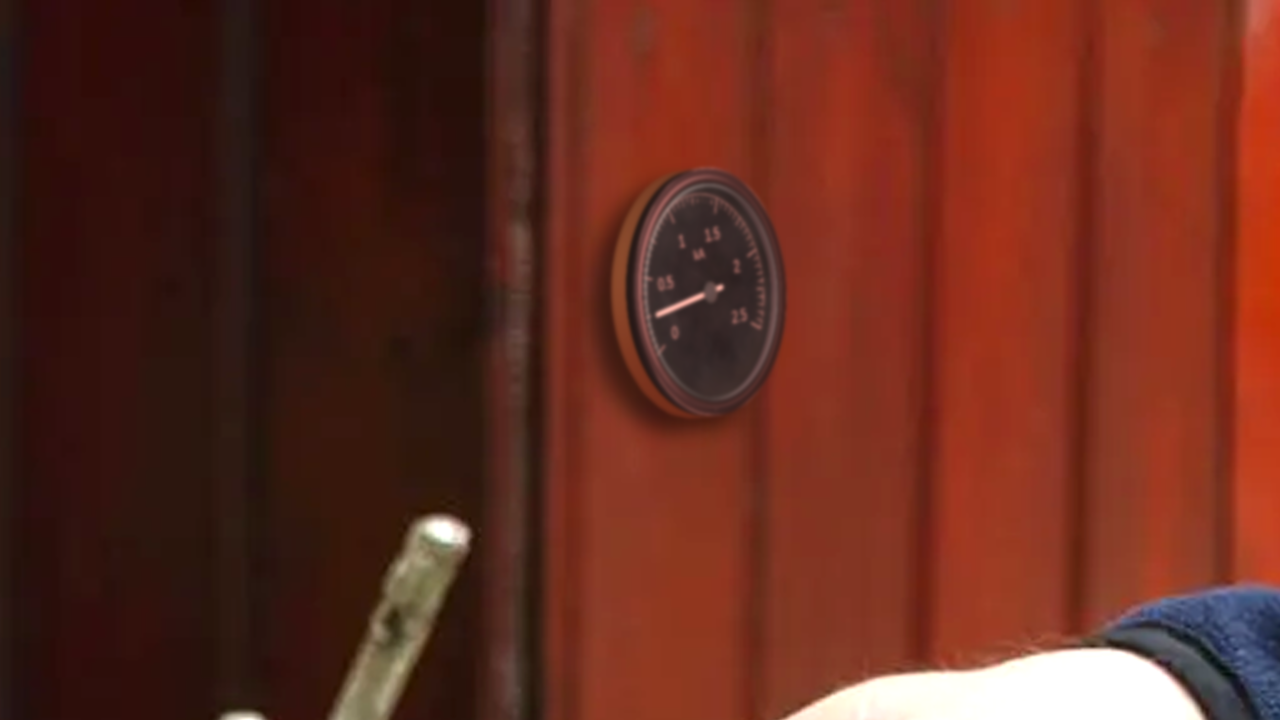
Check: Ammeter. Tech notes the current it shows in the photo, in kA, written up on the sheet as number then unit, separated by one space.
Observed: 0.25 kA
